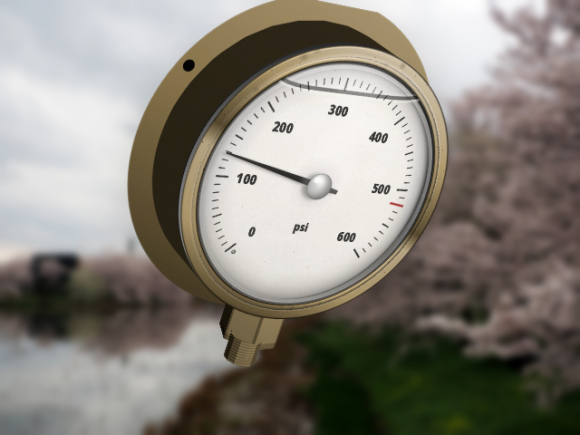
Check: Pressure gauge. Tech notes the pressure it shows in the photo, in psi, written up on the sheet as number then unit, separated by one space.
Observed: 130 psi
